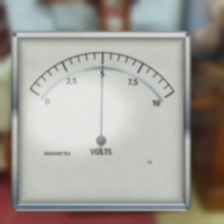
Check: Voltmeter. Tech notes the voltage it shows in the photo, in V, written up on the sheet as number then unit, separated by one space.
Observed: 5 V
